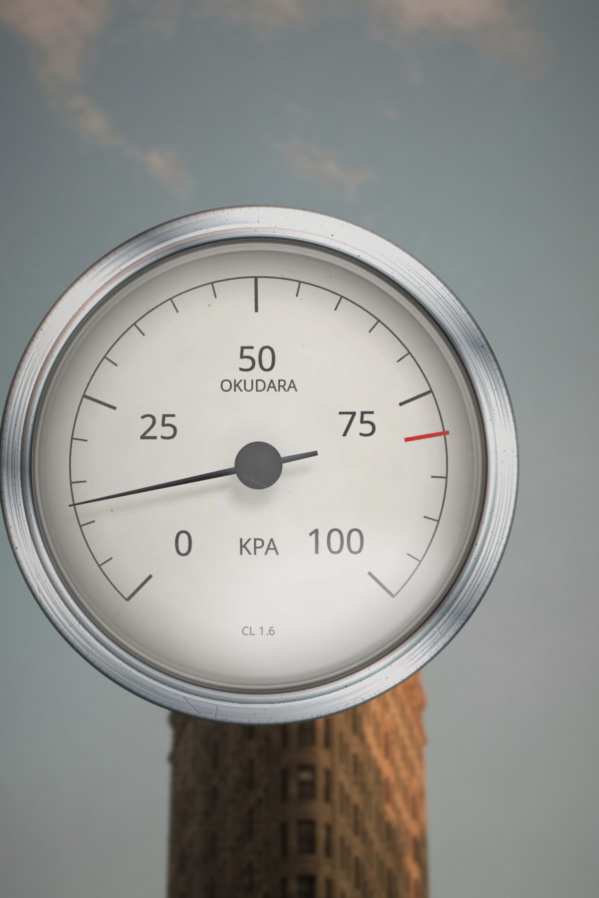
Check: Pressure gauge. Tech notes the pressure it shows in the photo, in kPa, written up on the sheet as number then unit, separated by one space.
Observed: 12.5 kPa
